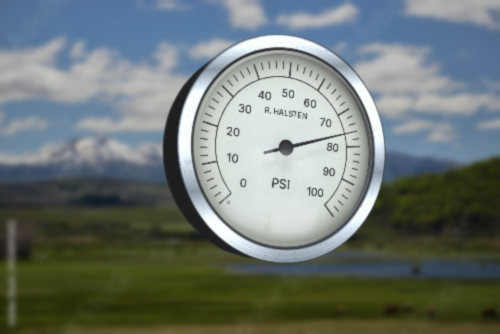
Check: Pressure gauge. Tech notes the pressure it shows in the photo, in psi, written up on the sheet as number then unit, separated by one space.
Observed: 76 psi
